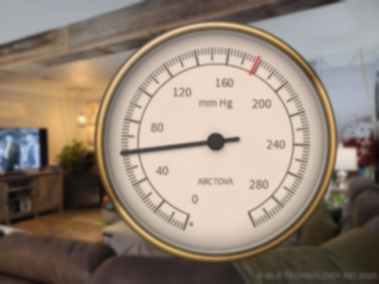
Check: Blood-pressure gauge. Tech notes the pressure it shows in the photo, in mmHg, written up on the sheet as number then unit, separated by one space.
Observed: 60 mmHg
